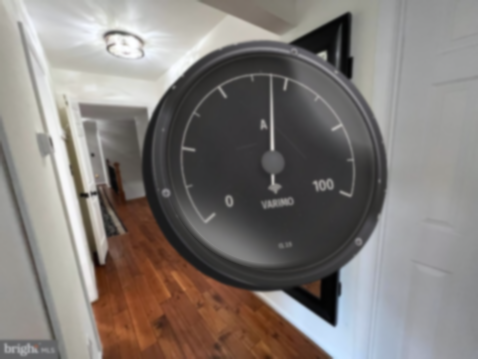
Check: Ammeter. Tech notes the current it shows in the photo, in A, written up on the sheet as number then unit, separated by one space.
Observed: 55 A
